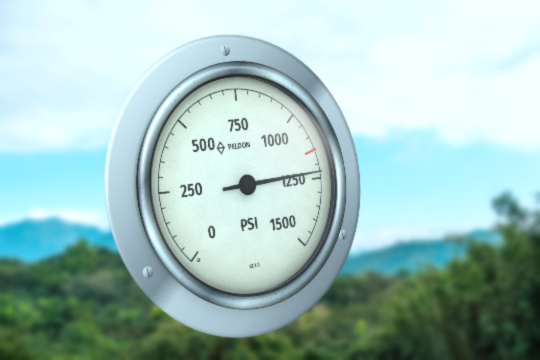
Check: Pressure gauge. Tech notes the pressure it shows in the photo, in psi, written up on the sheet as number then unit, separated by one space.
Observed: 1225 psi
